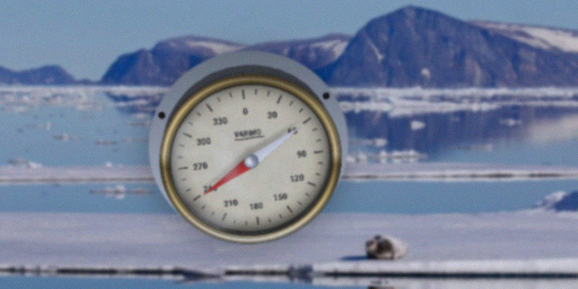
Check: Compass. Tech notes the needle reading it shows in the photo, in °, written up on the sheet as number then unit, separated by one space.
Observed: 240 °
